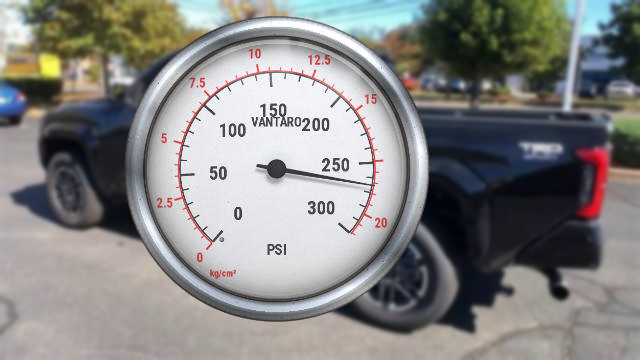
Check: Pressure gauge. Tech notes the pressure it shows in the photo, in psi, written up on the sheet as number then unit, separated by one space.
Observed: 265 psi
